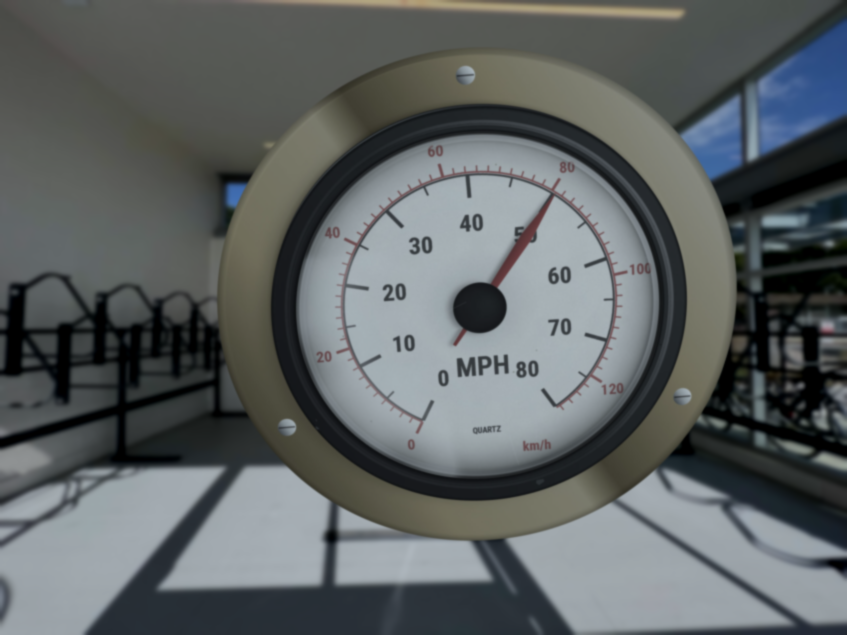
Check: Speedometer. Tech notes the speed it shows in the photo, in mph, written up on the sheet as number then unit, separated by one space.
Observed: 50 mph
